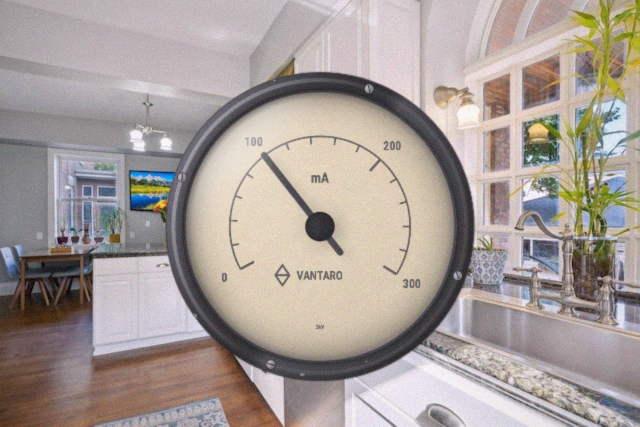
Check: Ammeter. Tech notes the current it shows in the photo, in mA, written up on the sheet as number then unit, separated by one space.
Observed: 100 mA
